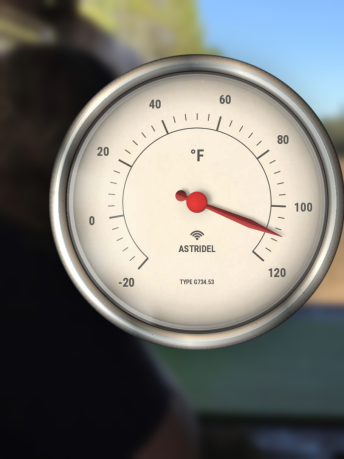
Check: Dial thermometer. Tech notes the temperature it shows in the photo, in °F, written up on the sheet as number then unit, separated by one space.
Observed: 110 °F
